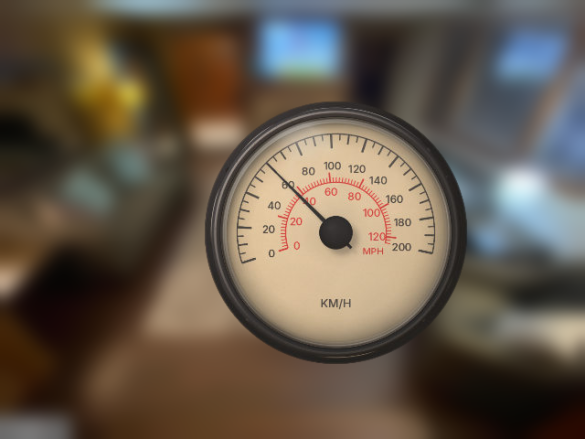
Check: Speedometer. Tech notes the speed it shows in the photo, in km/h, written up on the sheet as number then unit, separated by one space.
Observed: 60 km/h
